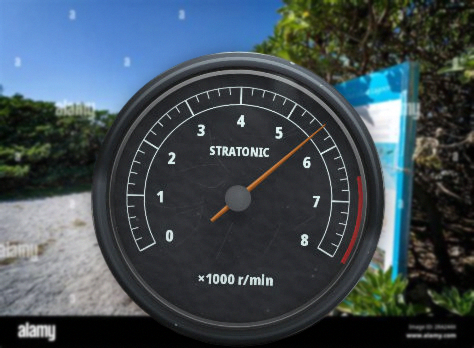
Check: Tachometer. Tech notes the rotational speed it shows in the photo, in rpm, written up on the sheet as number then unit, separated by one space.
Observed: 5600 rpm
